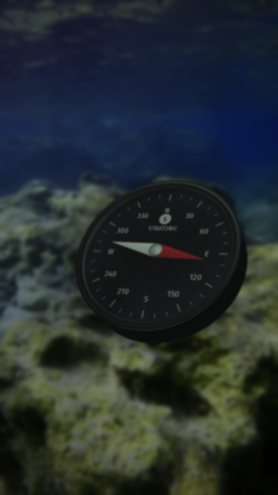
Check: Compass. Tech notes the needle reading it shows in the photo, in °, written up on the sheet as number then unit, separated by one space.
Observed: 100 °
